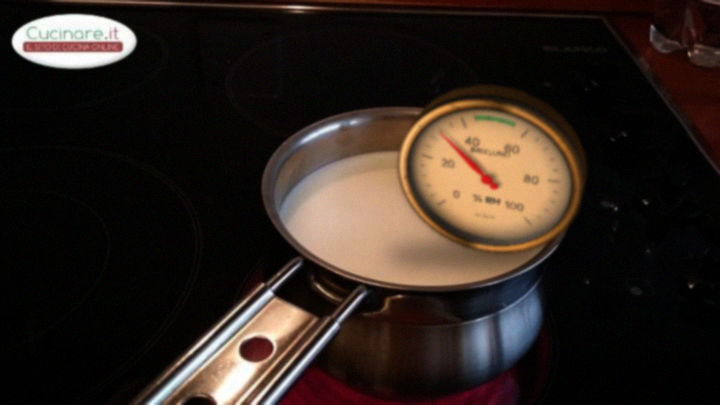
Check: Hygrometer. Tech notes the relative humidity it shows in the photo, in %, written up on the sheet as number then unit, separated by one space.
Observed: 32 %
